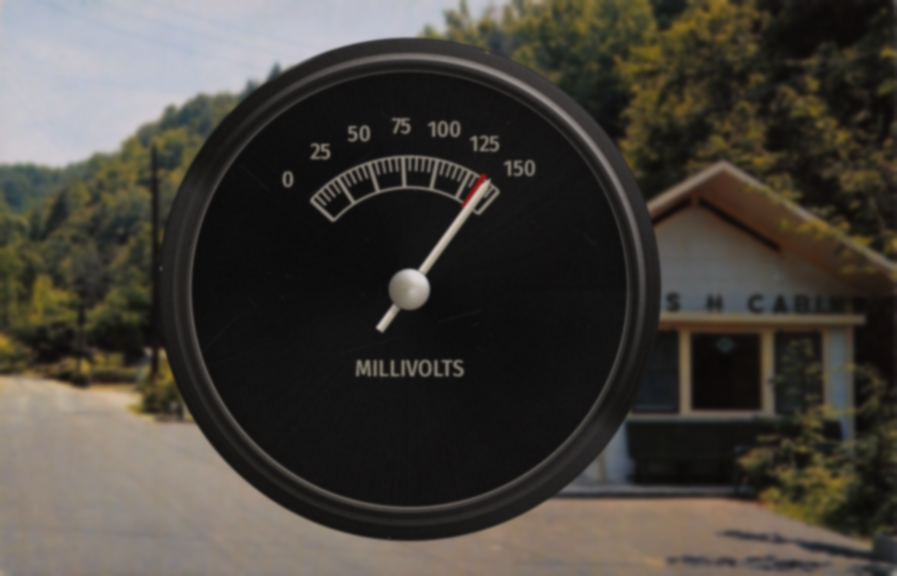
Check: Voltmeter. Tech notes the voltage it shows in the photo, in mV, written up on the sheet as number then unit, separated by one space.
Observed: 140 mV
